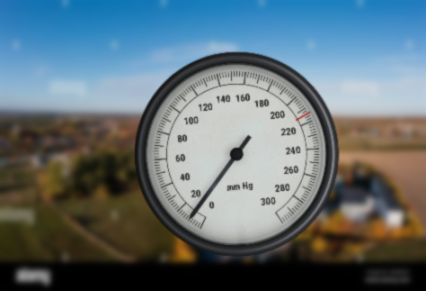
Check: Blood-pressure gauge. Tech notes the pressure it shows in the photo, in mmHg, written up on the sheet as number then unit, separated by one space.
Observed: 10 mmHg
